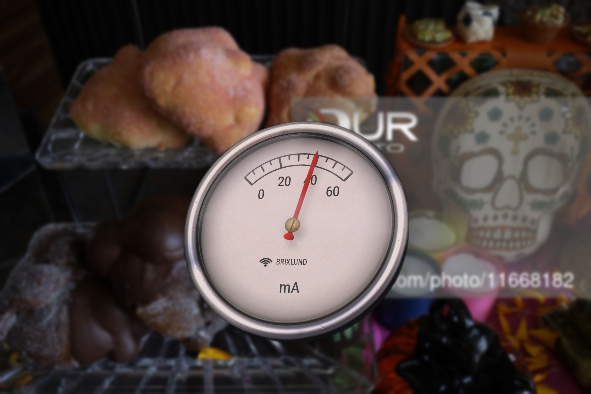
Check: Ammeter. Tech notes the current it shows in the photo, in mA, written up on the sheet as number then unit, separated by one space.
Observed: 40 mA
